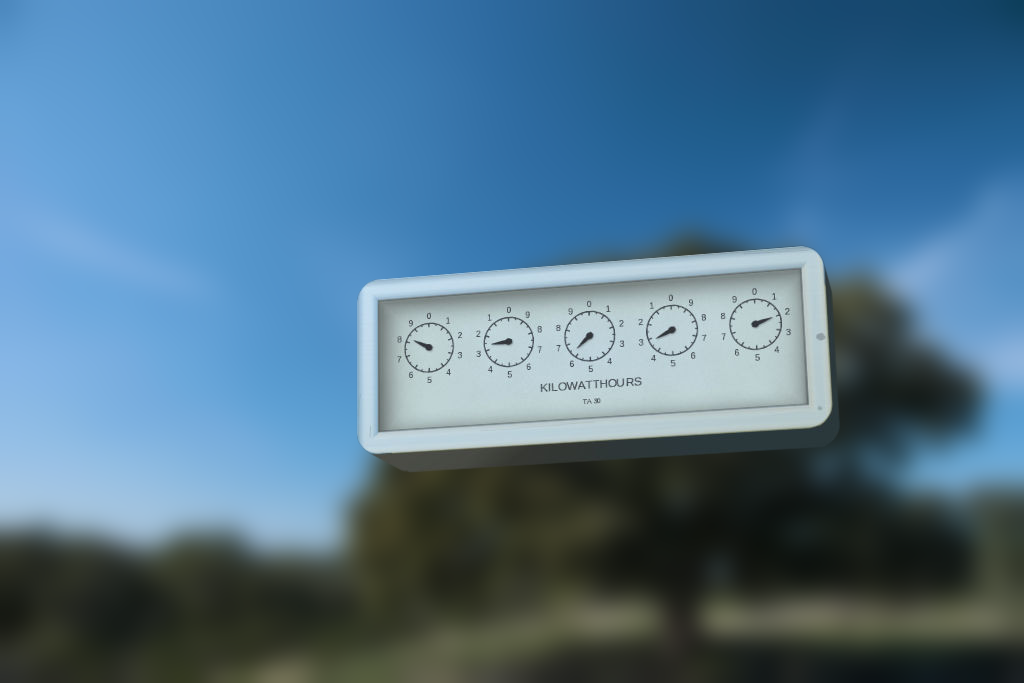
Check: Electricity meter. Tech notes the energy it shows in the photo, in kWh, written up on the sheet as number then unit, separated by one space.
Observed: 82632 kWh
